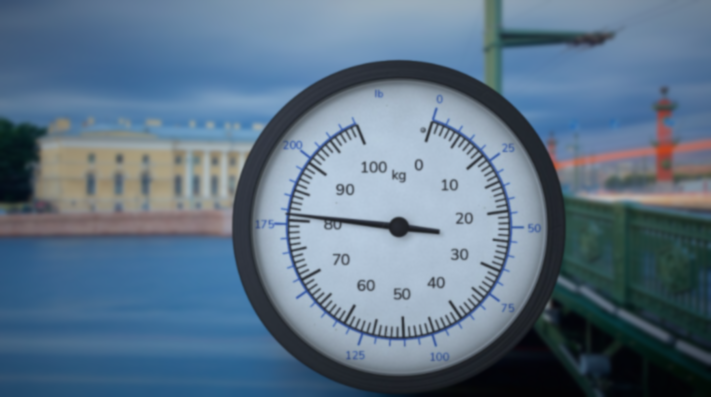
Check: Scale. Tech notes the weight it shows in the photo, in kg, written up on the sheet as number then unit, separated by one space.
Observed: 81 kg
